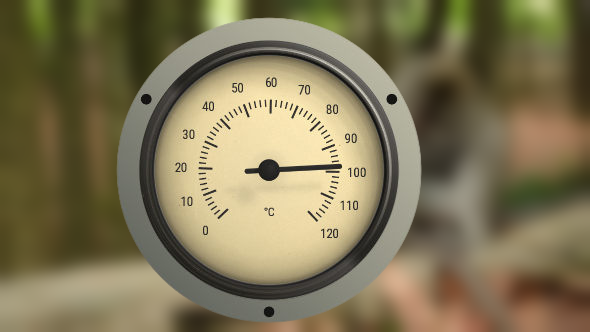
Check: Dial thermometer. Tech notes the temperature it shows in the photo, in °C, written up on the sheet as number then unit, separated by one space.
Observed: 98 °C
